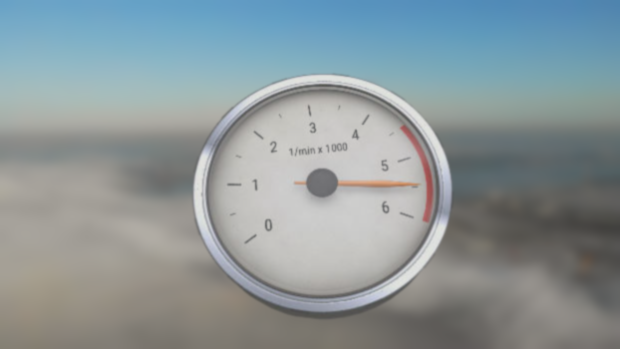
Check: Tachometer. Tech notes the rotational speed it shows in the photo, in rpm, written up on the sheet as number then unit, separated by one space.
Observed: 5500 rpm
